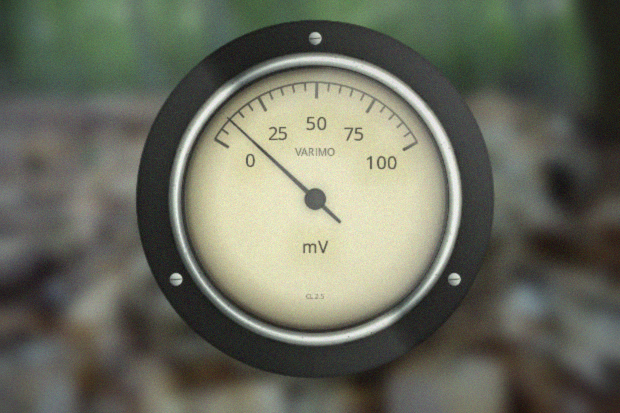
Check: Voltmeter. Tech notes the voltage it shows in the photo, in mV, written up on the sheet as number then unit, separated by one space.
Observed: 10 mV
